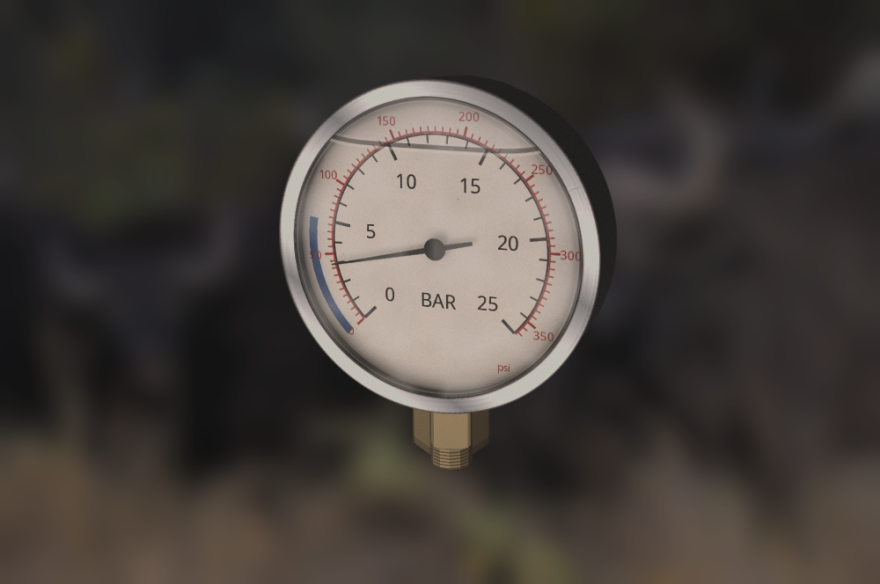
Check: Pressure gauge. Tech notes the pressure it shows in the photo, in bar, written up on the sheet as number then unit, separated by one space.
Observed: 3 bar
